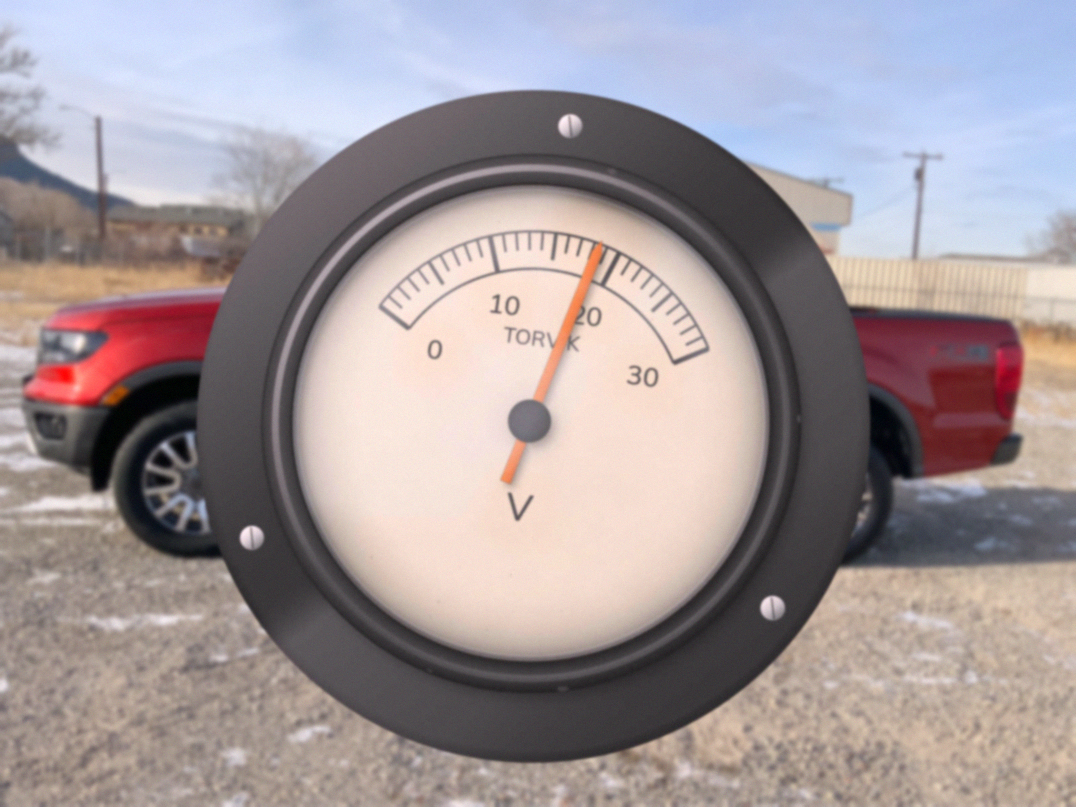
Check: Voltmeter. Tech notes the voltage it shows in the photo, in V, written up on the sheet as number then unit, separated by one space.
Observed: 18.5 V
